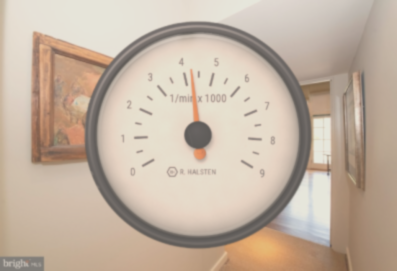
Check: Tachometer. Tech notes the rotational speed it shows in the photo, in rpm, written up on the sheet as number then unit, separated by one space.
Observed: 4250 rpm
